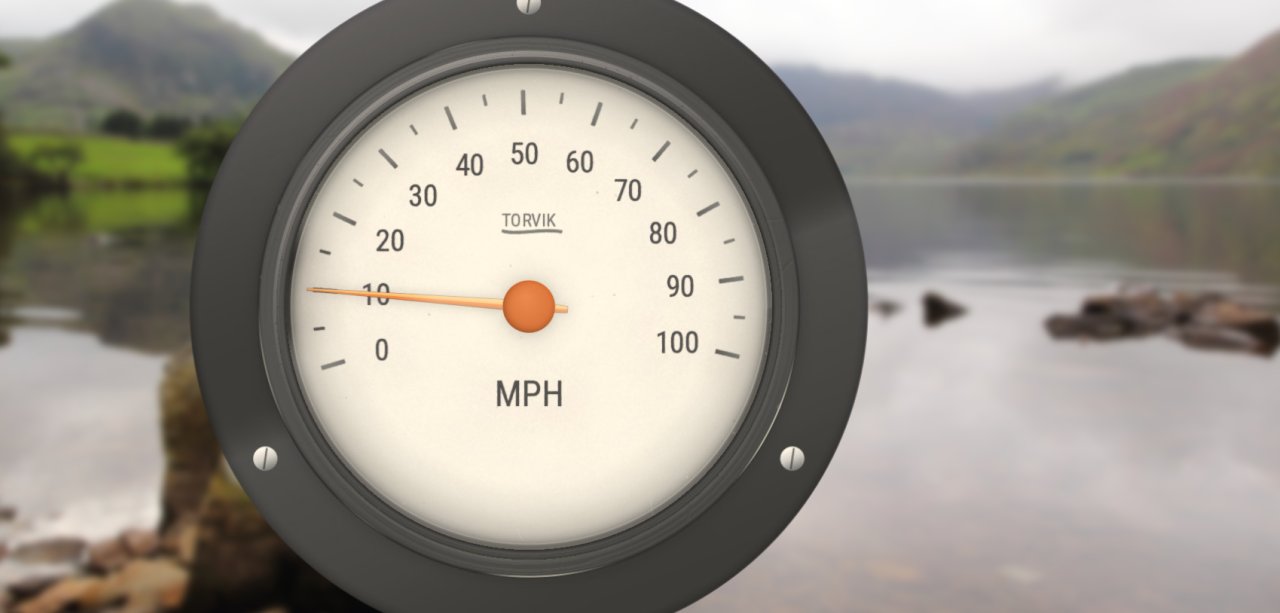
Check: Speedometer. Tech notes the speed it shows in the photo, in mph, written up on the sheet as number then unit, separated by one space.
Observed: 10 mph
